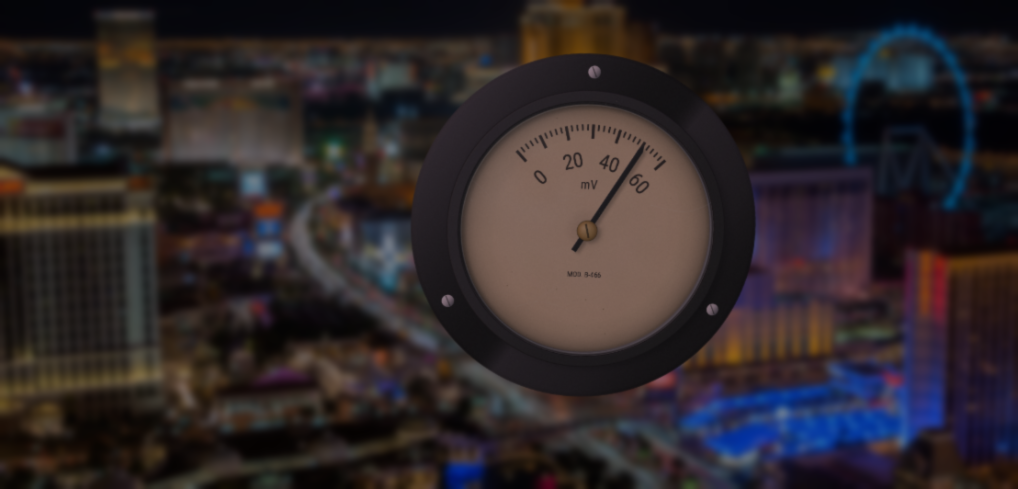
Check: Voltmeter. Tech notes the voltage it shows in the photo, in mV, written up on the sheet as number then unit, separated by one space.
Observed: 50 mV
